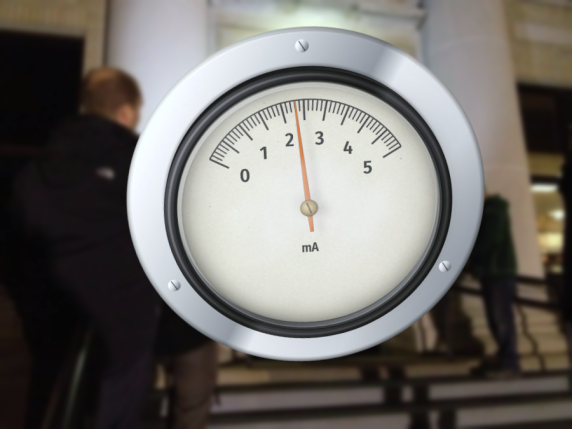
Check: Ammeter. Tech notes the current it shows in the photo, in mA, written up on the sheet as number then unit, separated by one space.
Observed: 2.3 mA
